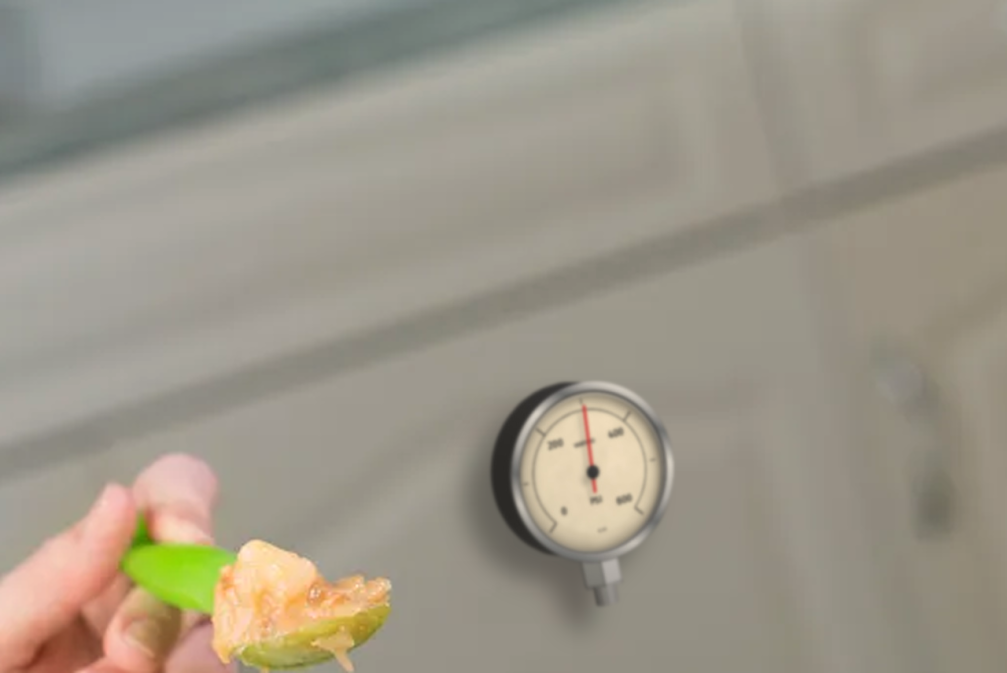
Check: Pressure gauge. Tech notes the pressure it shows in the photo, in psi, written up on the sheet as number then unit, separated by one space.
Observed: 300 psi
